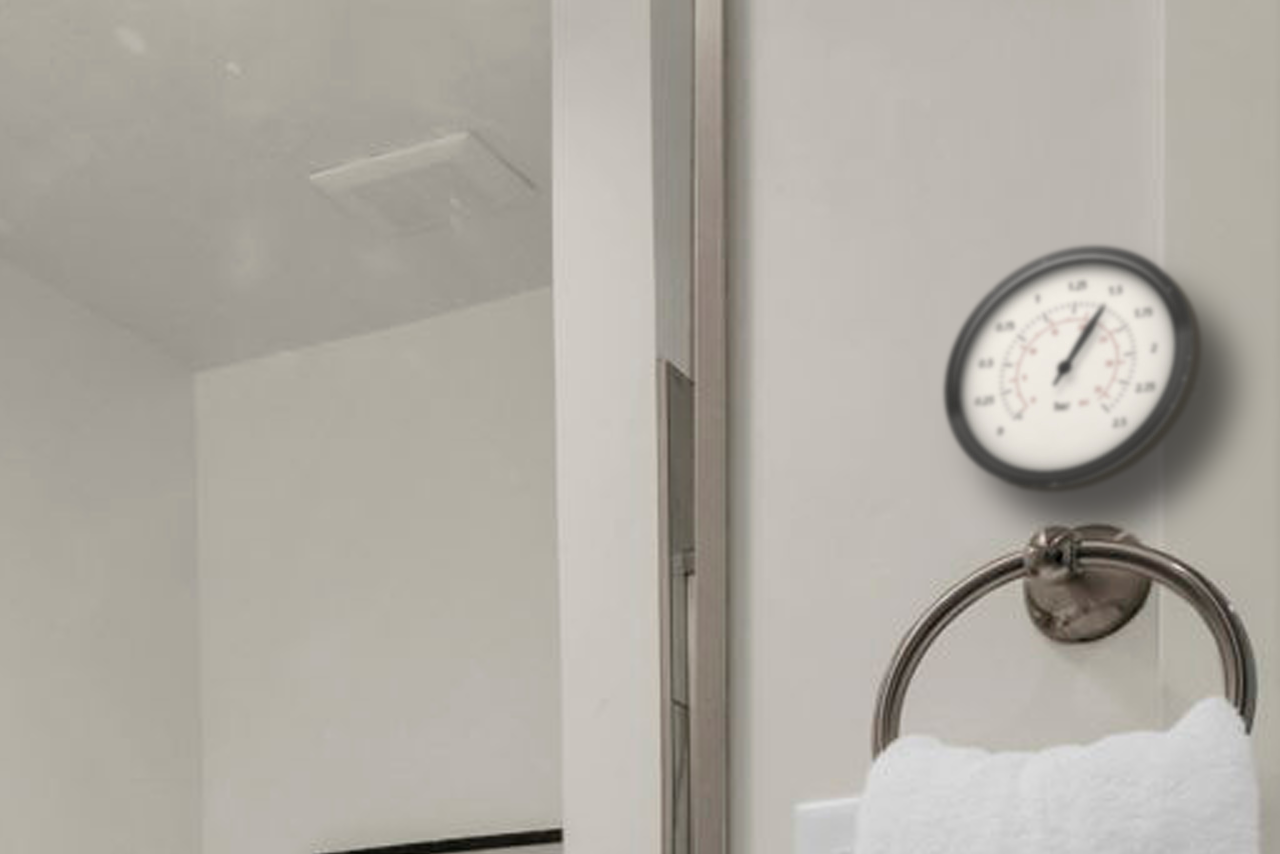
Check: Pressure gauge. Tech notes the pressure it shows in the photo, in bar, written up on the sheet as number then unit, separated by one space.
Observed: 1.5 bar
